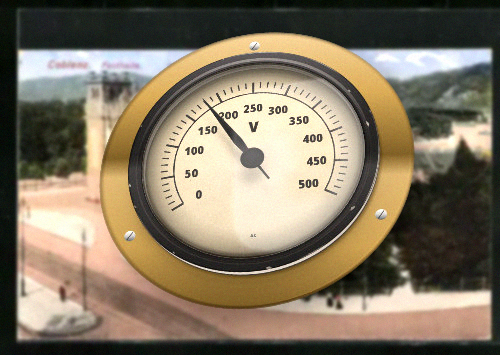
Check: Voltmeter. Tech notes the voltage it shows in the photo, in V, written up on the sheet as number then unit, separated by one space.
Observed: 180 V
